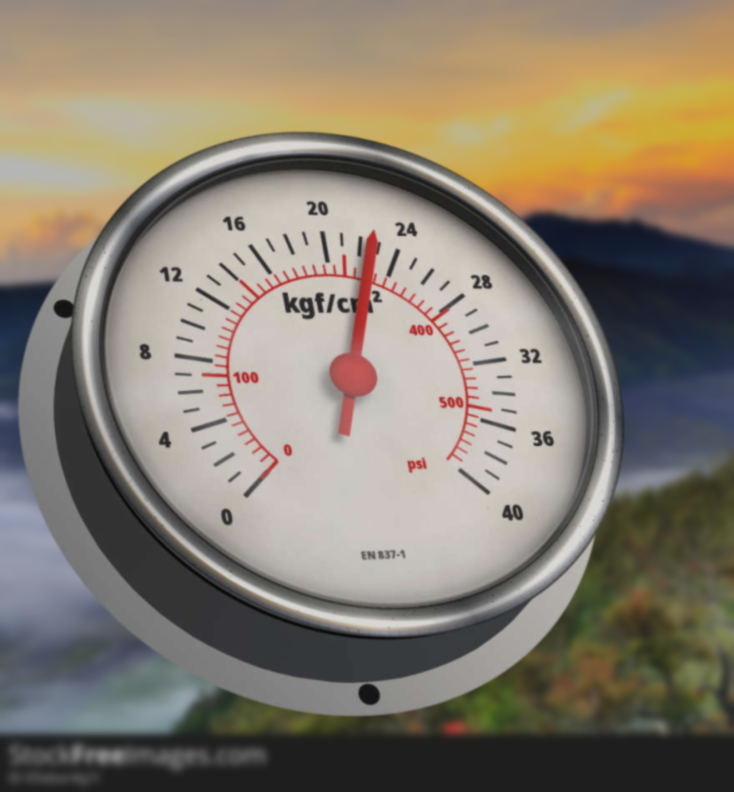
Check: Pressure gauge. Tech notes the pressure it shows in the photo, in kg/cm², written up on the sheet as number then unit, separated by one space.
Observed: 22.5 kg/cm²
